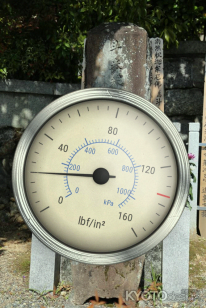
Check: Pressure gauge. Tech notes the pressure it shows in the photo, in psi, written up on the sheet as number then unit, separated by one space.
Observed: 20 psi
